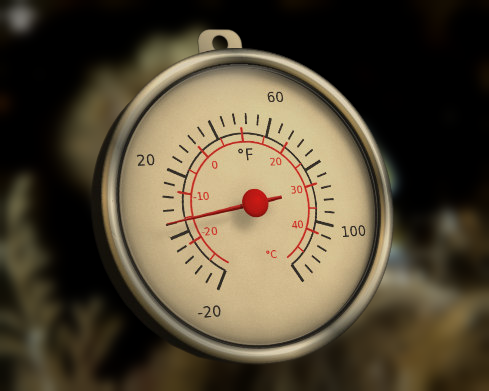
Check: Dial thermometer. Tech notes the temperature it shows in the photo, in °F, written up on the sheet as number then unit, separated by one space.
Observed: 4 °F
